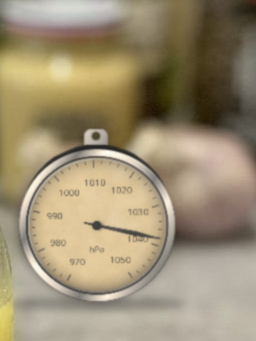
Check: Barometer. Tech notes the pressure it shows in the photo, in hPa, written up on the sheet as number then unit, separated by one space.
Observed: 1038 hPa
